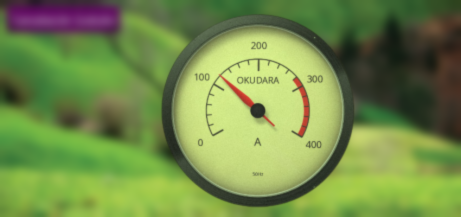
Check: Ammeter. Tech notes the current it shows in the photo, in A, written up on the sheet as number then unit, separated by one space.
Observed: 120 A
